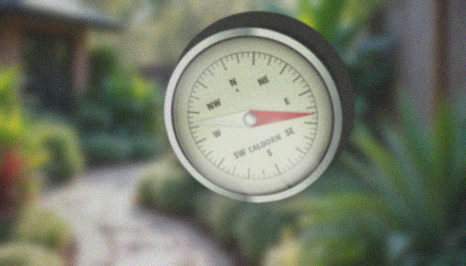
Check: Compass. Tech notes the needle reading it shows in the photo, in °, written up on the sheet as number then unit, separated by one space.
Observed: 110 °
